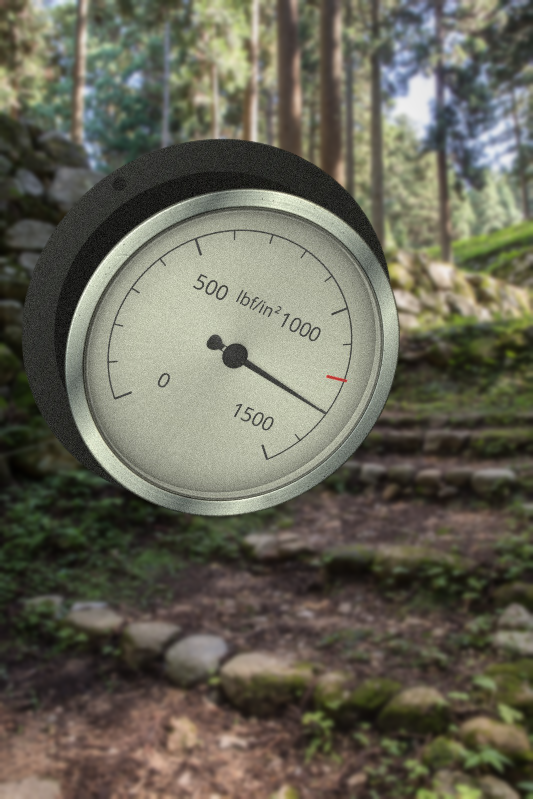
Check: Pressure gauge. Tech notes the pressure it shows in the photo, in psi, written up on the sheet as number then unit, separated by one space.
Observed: 1300 psi
